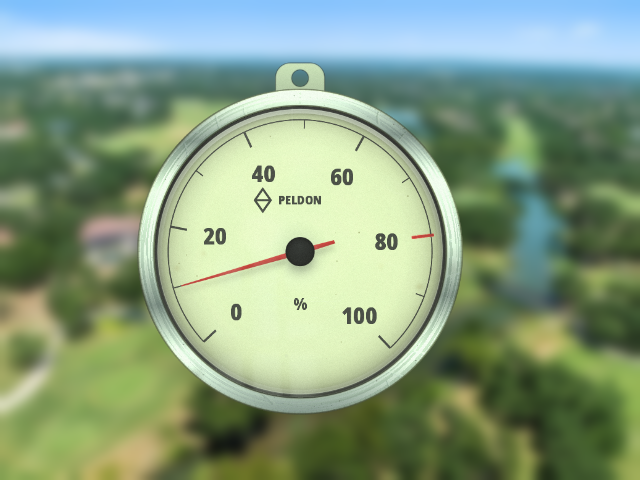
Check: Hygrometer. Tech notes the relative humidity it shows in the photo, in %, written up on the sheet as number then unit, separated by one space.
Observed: 10 %
